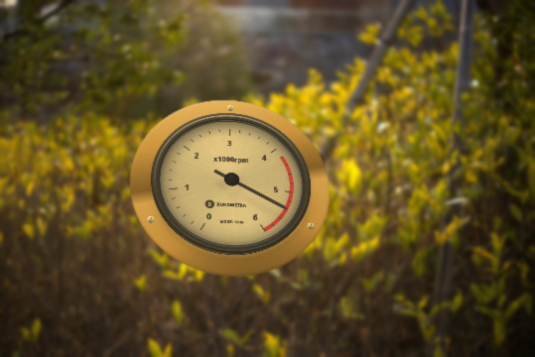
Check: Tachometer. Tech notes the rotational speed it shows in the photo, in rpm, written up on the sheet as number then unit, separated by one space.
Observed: 5400 rpm
